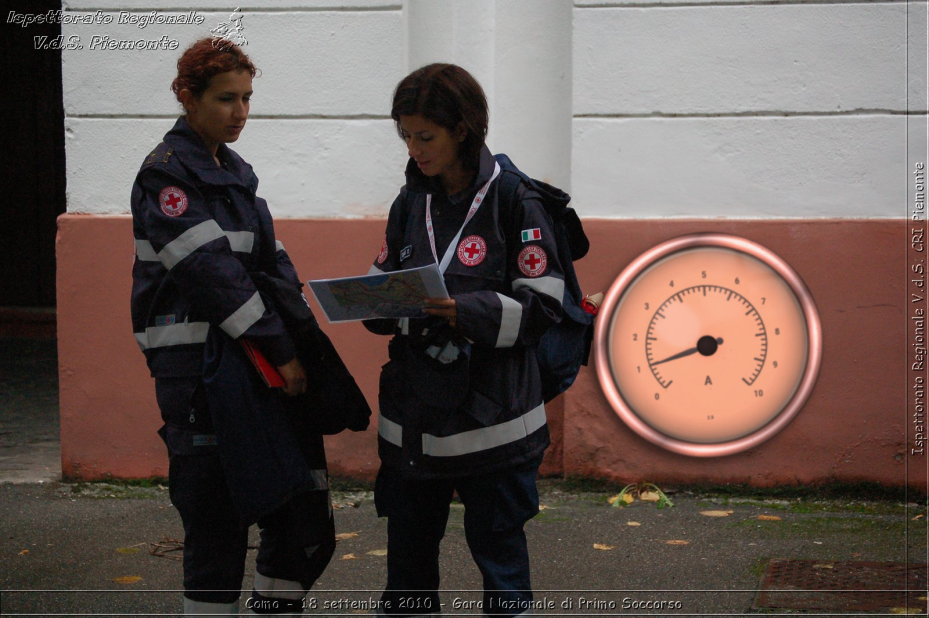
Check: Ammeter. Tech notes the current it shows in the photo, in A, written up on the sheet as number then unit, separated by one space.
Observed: 1 A
